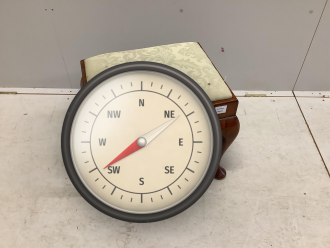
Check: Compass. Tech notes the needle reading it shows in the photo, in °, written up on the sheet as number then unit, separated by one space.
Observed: 235 °
